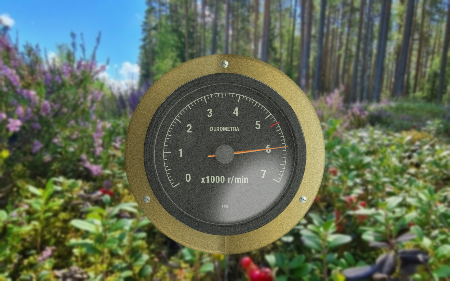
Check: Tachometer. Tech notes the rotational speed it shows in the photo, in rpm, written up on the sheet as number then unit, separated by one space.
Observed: 6000 rpm
